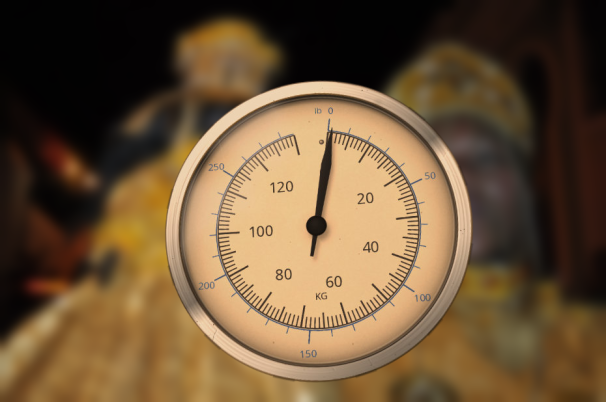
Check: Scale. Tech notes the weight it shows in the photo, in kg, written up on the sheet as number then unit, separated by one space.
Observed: 1 kg
